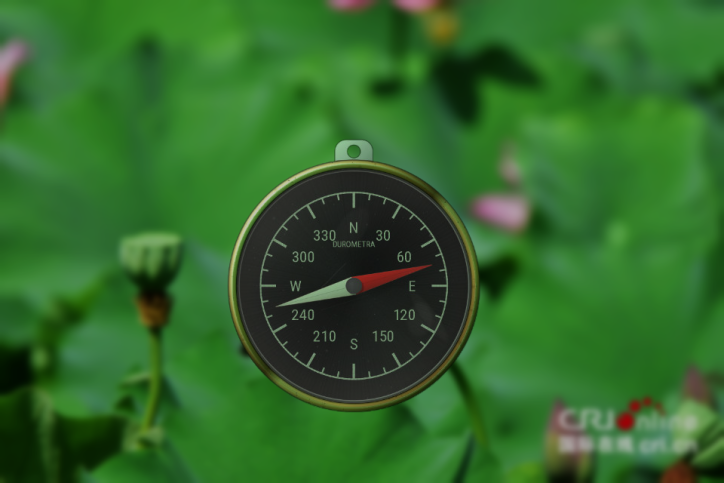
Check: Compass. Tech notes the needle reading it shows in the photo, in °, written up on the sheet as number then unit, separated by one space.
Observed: 75 °
